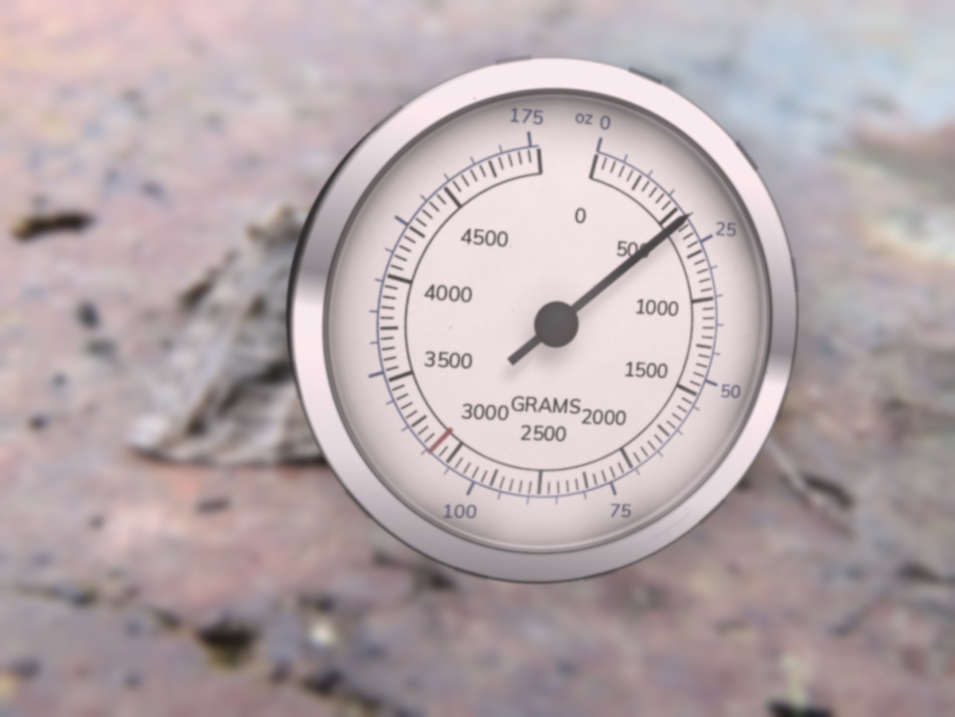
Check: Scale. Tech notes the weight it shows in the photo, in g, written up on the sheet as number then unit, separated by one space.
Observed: 550 g
